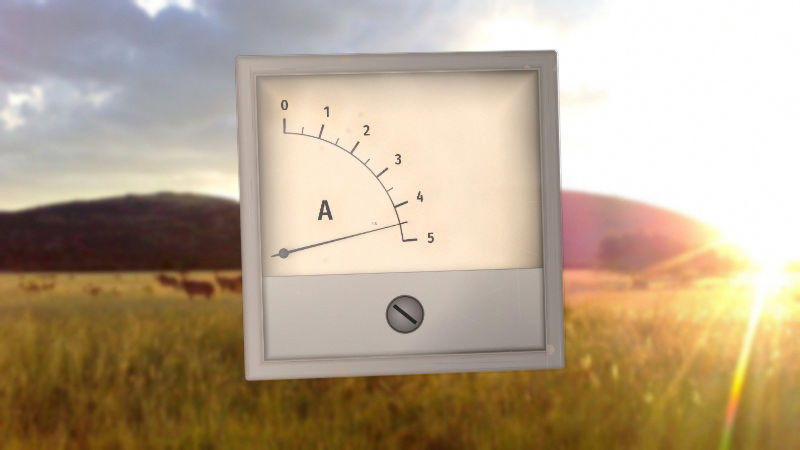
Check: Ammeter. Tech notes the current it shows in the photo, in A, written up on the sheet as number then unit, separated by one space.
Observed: 4.5 A
